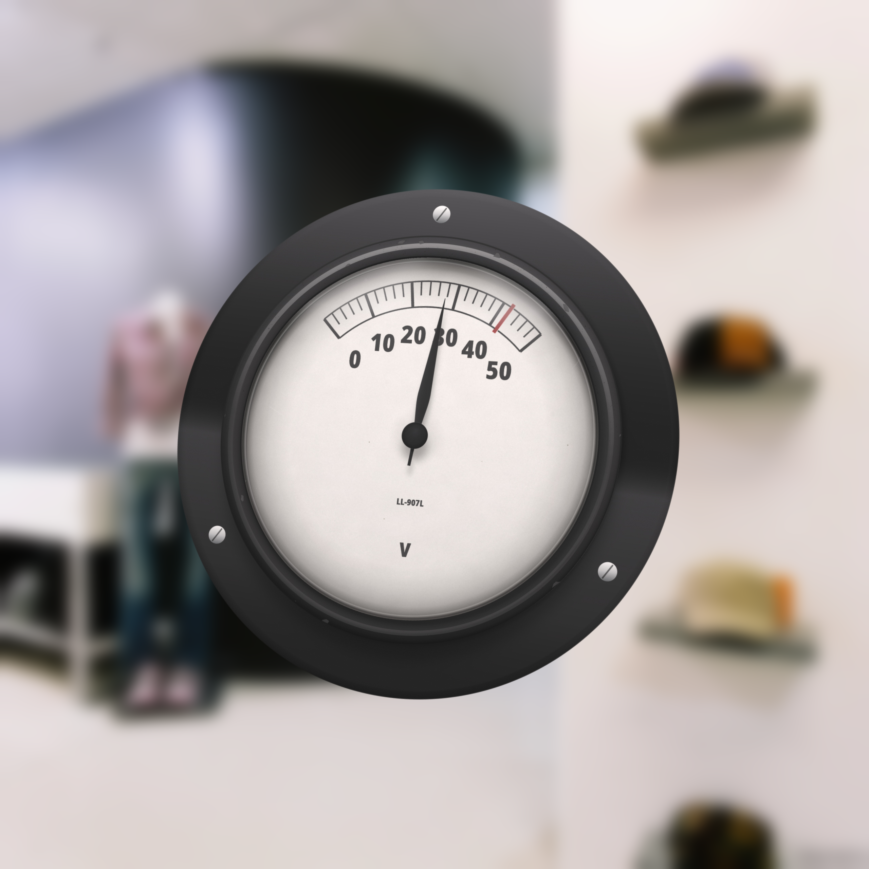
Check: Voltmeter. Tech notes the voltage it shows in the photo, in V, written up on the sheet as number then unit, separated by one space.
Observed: 28 V
